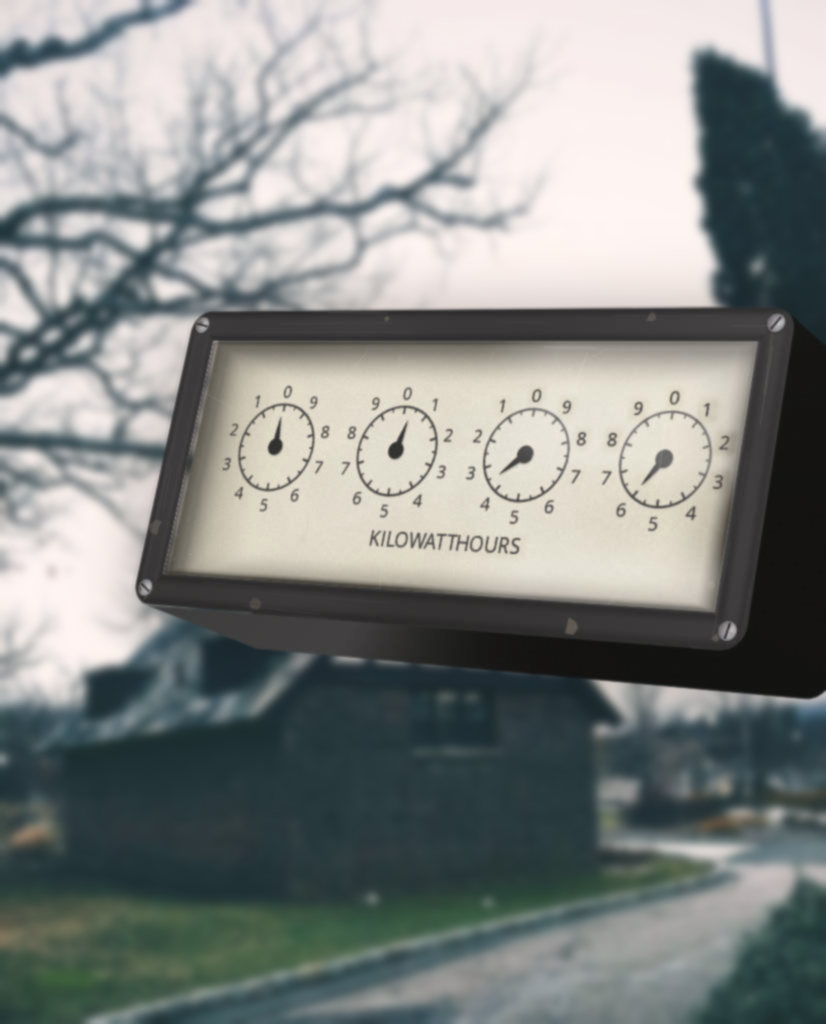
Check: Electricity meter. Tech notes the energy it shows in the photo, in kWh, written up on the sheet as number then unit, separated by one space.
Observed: 36 kWh
